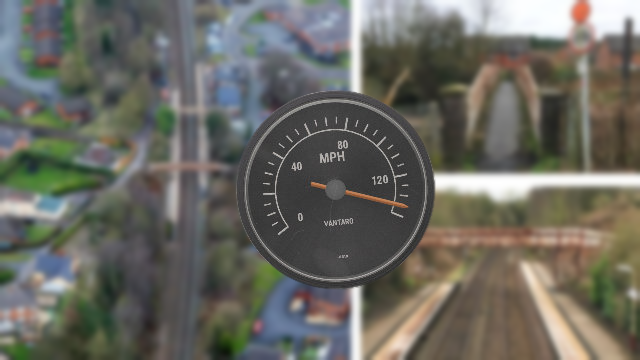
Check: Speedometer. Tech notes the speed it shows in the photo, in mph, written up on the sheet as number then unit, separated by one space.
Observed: 135 mph
